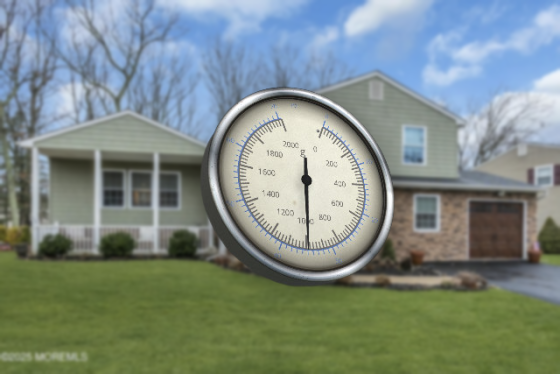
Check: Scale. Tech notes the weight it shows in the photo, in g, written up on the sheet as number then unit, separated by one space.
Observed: 1000 g
